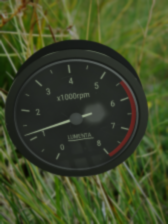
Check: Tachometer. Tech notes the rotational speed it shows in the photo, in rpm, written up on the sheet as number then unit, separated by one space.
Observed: 1250 rpm
